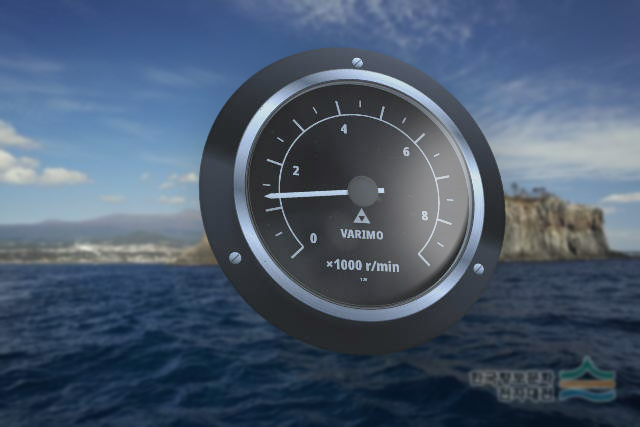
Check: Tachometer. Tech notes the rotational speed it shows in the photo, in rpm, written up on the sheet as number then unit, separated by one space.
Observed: 1250 rpm
